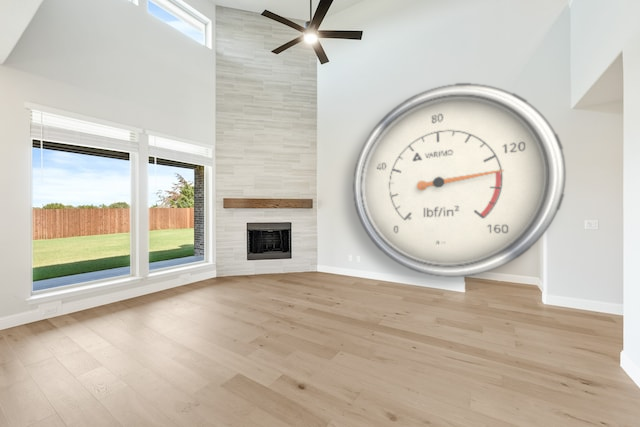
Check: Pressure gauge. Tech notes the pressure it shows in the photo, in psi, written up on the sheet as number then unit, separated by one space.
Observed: 130 psi
